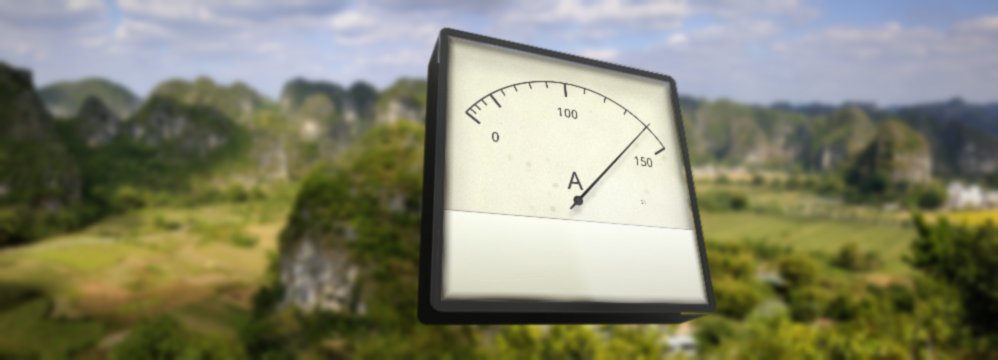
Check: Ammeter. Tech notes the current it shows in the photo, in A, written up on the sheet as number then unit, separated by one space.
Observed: 140 A
